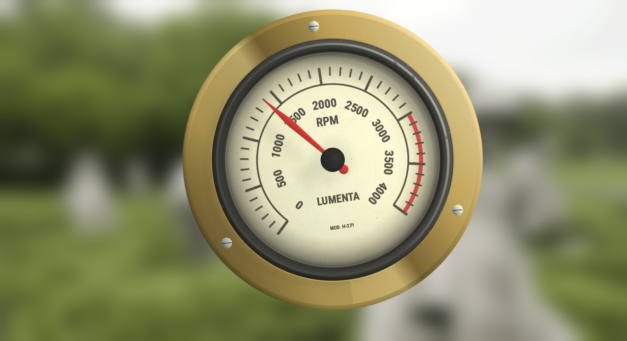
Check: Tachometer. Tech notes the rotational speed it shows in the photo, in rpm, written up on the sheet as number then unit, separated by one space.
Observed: 1400 rpm
